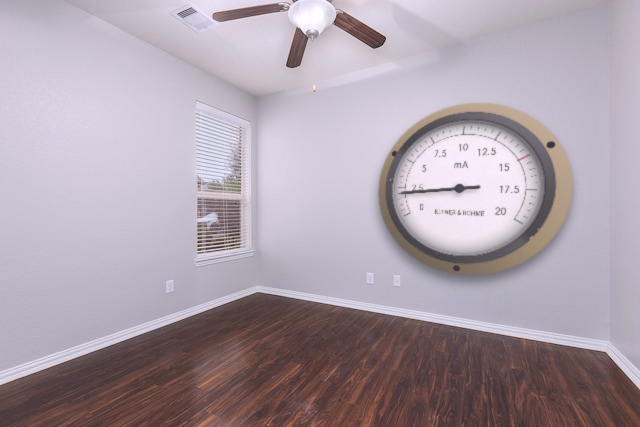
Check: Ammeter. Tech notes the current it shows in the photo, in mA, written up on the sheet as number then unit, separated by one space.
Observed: 2 mA
